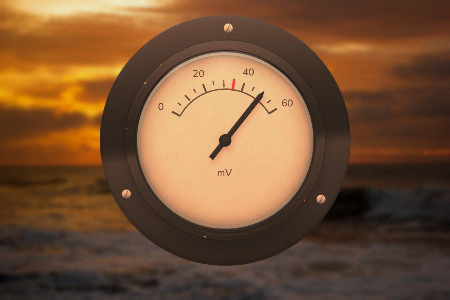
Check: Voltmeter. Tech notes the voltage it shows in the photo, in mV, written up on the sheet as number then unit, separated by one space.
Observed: 50 mV
